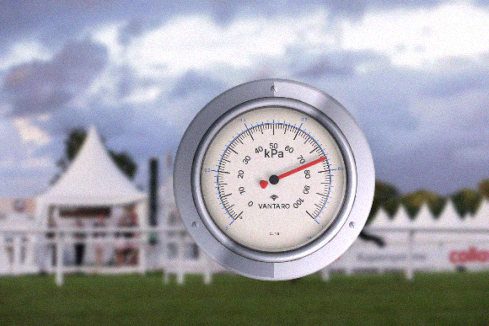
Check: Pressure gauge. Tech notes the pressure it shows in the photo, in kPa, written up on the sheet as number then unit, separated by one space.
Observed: 75 kPa
